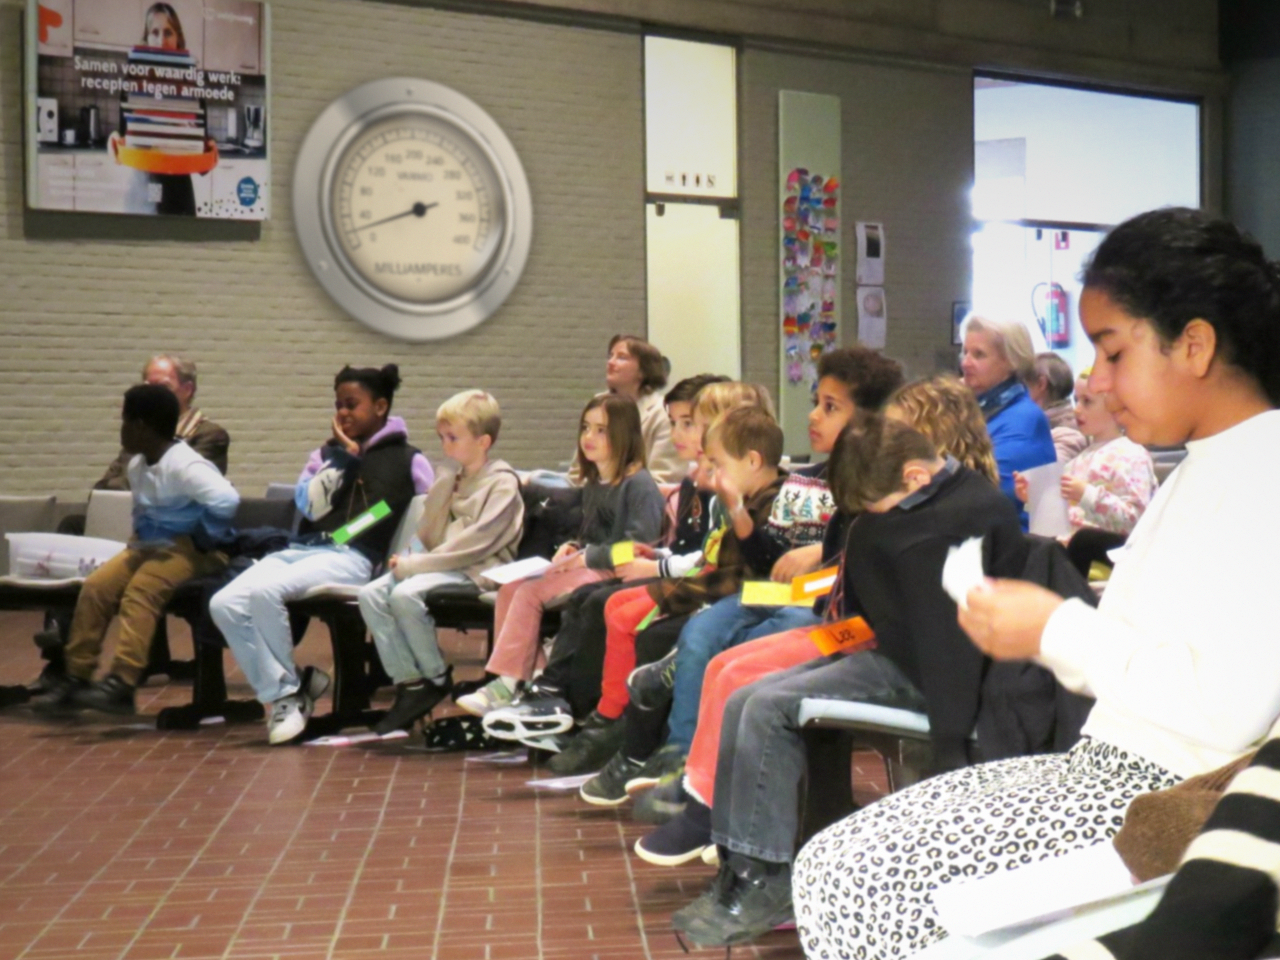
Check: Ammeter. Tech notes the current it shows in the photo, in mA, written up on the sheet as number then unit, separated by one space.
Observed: 20 mA
